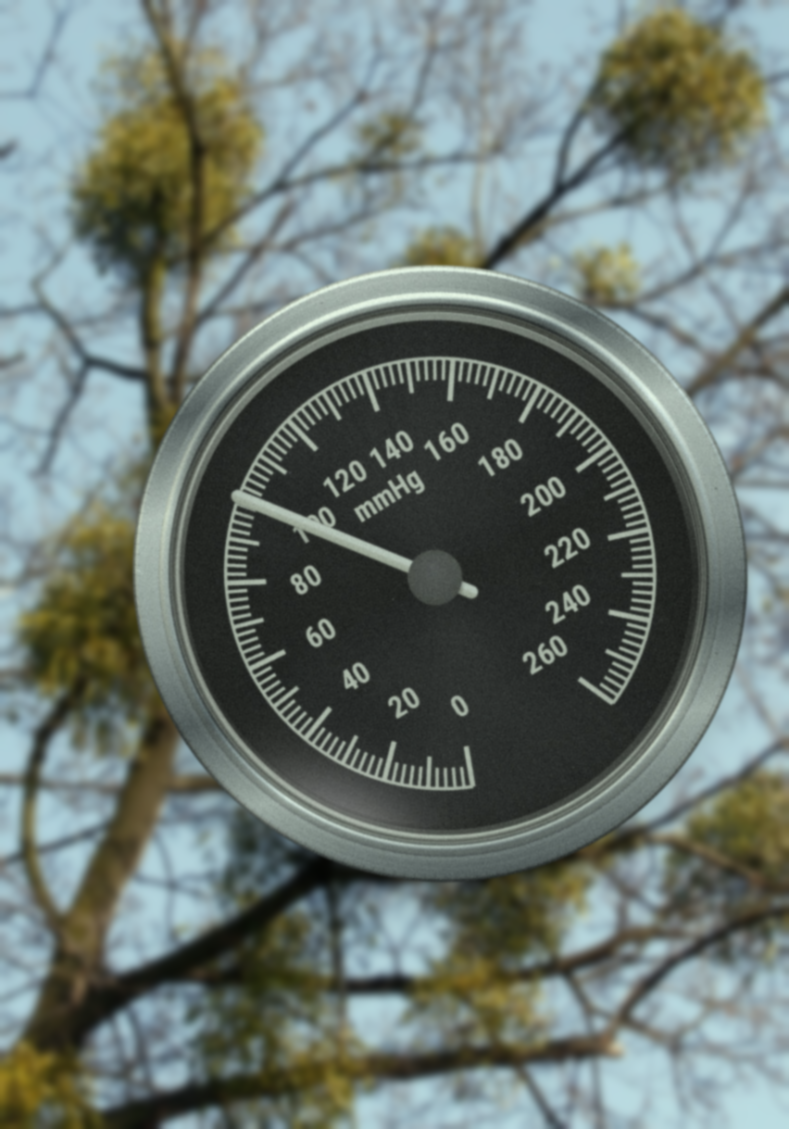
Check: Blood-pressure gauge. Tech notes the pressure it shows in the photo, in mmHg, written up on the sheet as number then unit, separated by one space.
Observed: 100 mmHg
